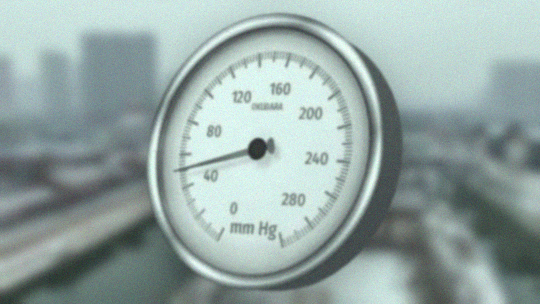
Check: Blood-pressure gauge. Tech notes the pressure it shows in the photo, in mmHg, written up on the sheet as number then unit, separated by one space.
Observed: 50 mmHg
